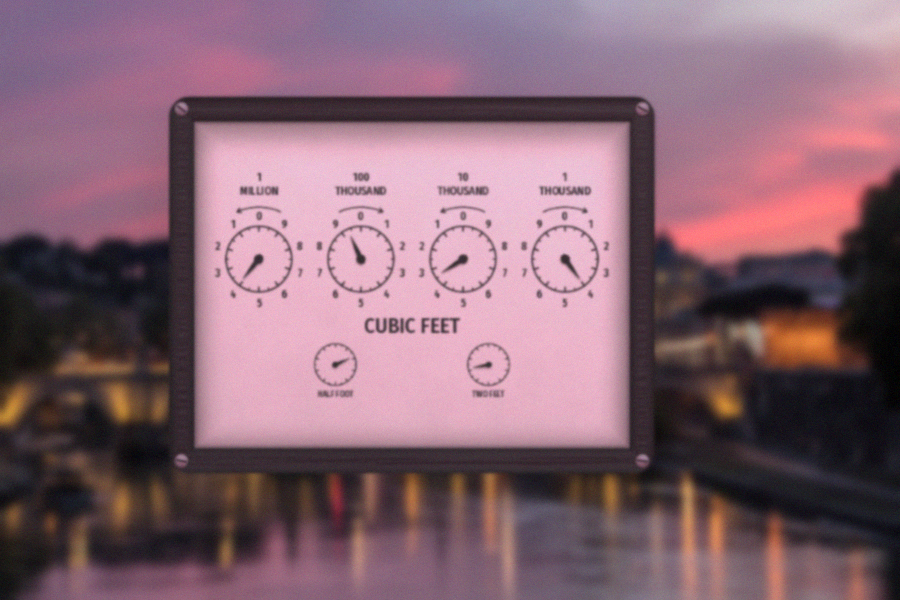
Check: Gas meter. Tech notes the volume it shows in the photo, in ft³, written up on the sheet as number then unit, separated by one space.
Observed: 393400 ft³
